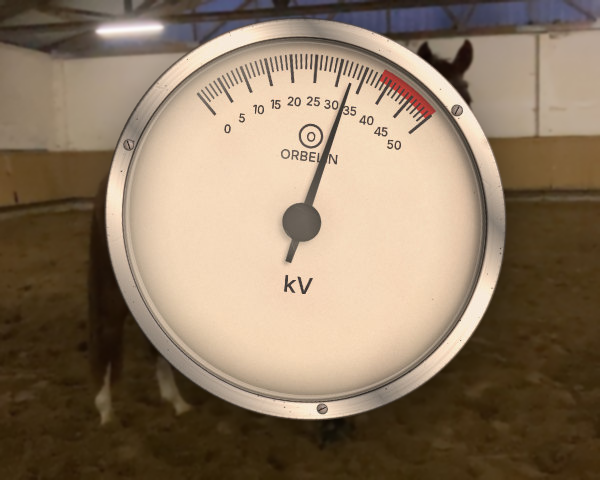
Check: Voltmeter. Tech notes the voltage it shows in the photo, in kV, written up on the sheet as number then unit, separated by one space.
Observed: 33 kV
